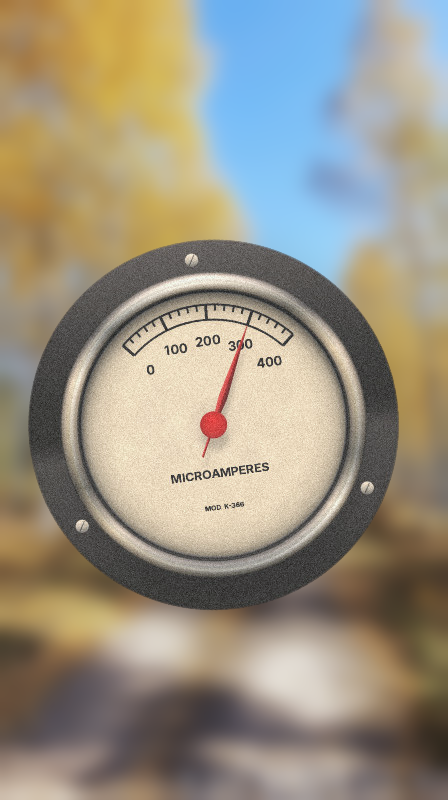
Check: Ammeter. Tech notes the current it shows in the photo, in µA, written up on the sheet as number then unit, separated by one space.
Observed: 300 µA
